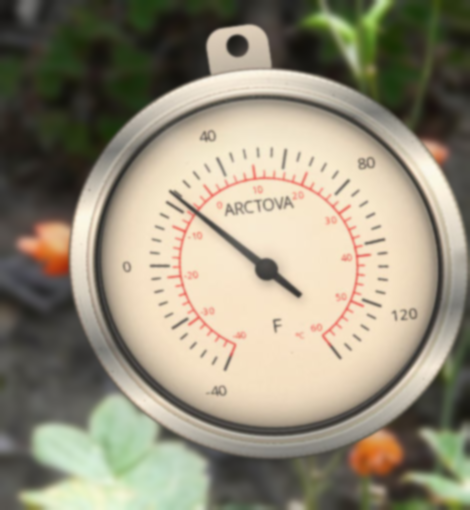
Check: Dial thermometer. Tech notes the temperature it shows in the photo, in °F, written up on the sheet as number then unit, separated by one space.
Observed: 24 °F
